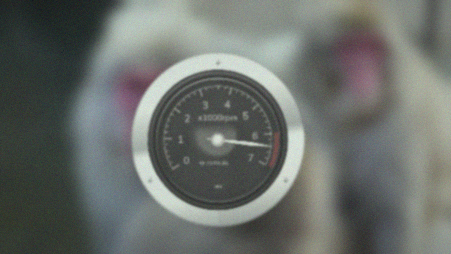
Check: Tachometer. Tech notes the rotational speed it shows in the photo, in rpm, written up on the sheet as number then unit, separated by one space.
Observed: 6400 rpm
